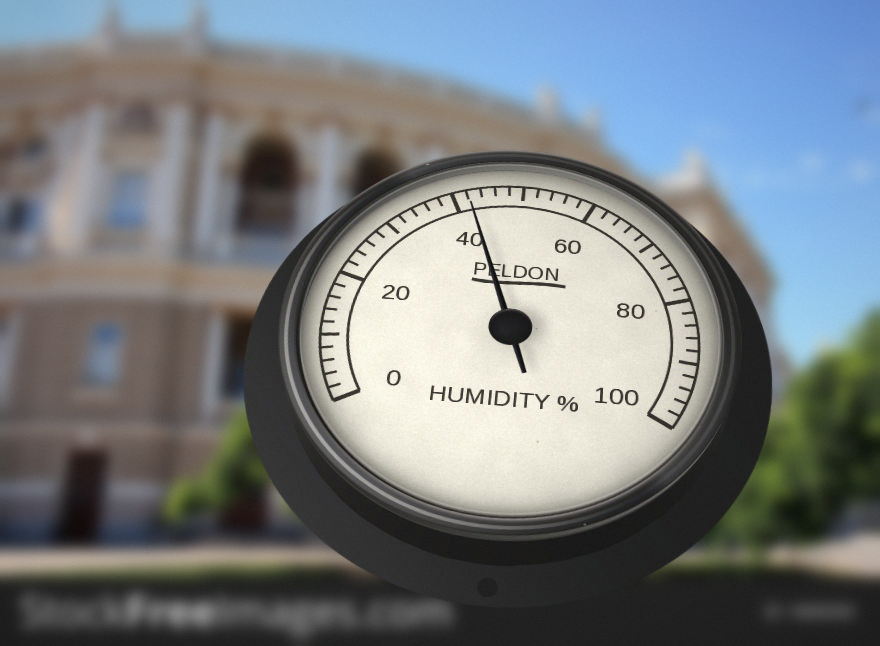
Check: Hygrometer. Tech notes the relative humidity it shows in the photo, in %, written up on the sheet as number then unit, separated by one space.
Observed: 42 %
